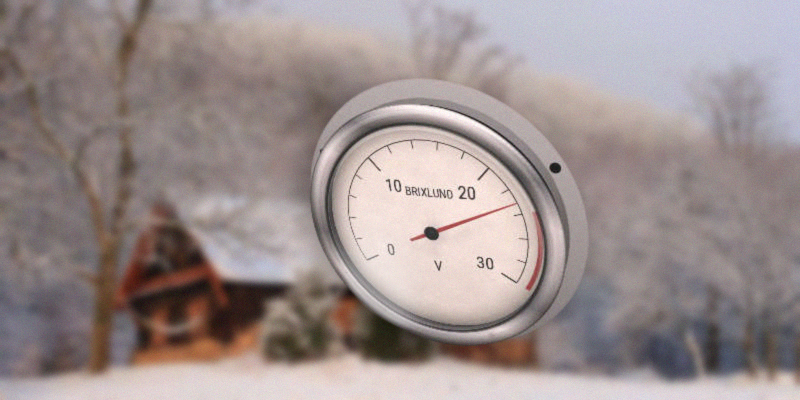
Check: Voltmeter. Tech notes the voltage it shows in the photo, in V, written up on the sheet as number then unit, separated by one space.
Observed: 23 V
